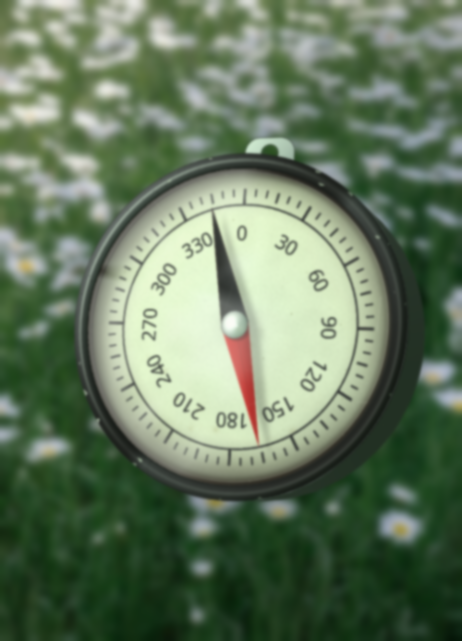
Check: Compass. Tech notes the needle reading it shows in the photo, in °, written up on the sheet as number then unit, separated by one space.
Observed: 165 °
